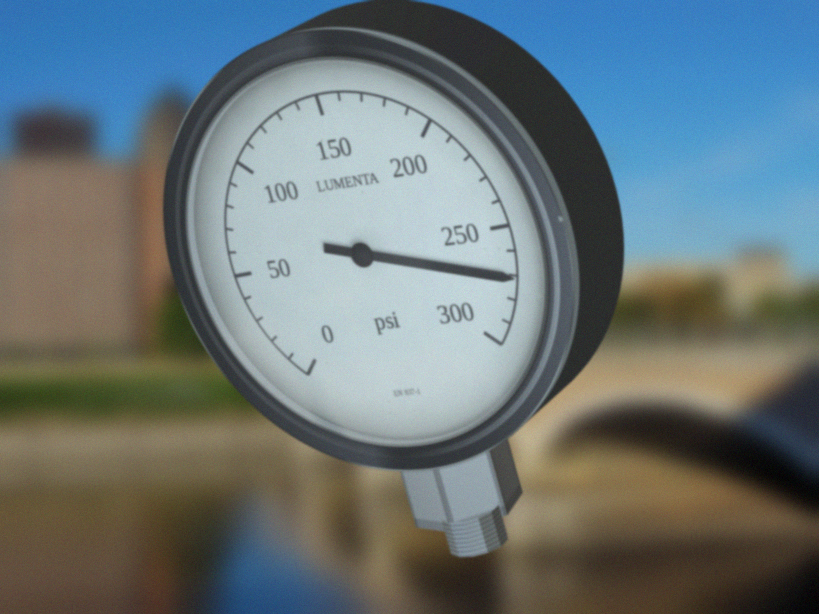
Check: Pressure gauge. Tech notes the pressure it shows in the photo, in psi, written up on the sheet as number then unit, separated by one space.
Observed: 270 psi
